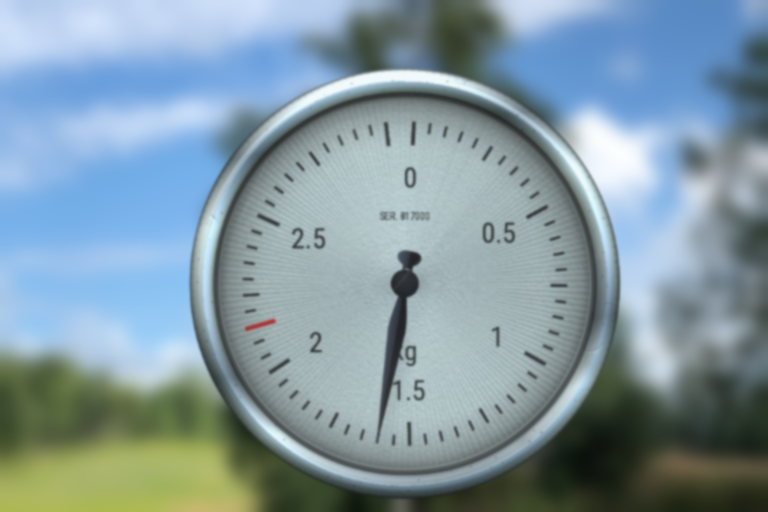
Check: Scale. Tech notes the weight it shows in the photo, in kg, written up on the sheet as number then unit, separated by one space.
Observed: 1.6 kg
